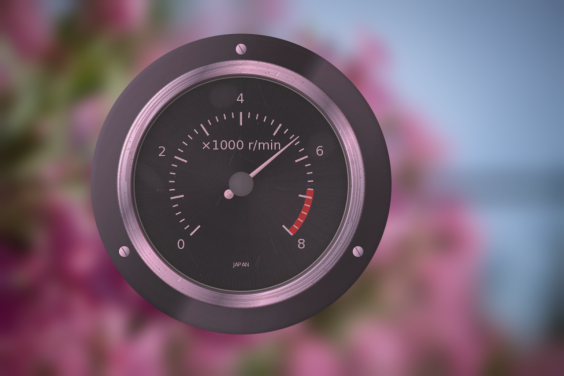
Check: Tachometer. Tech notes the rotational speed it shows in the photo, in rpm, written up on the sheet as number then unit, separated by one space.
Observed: 5500 rpm
